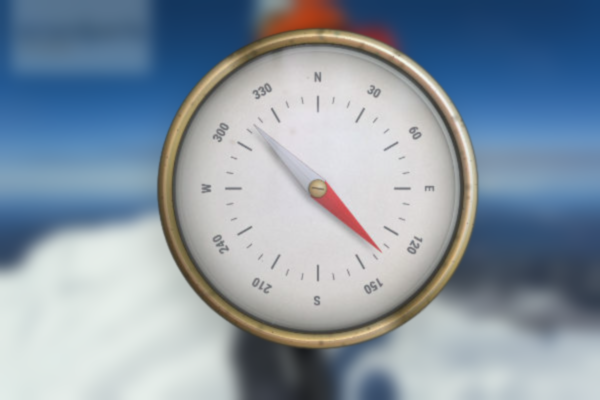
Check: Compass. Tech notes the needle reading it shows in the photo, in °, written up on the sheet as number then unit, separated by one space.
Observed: 135 °
